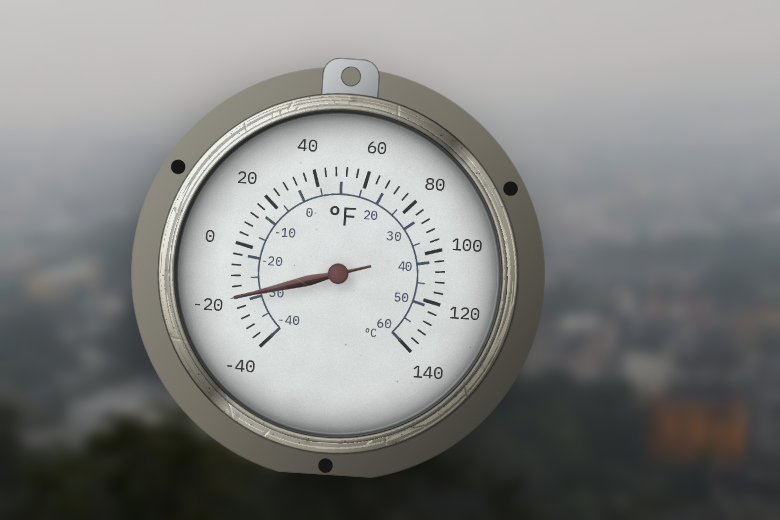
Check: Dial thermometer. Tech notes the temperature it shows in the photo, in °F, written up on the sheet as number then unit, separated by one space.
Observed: -20 °F
